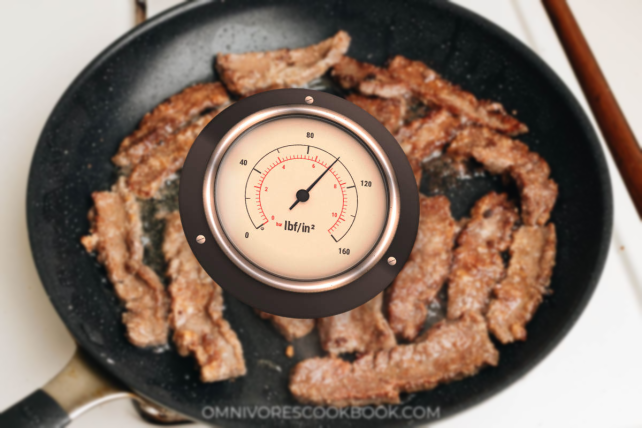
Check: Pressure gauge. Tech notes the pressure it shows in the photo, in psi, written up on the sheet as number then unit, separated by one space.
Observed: 100 psi
